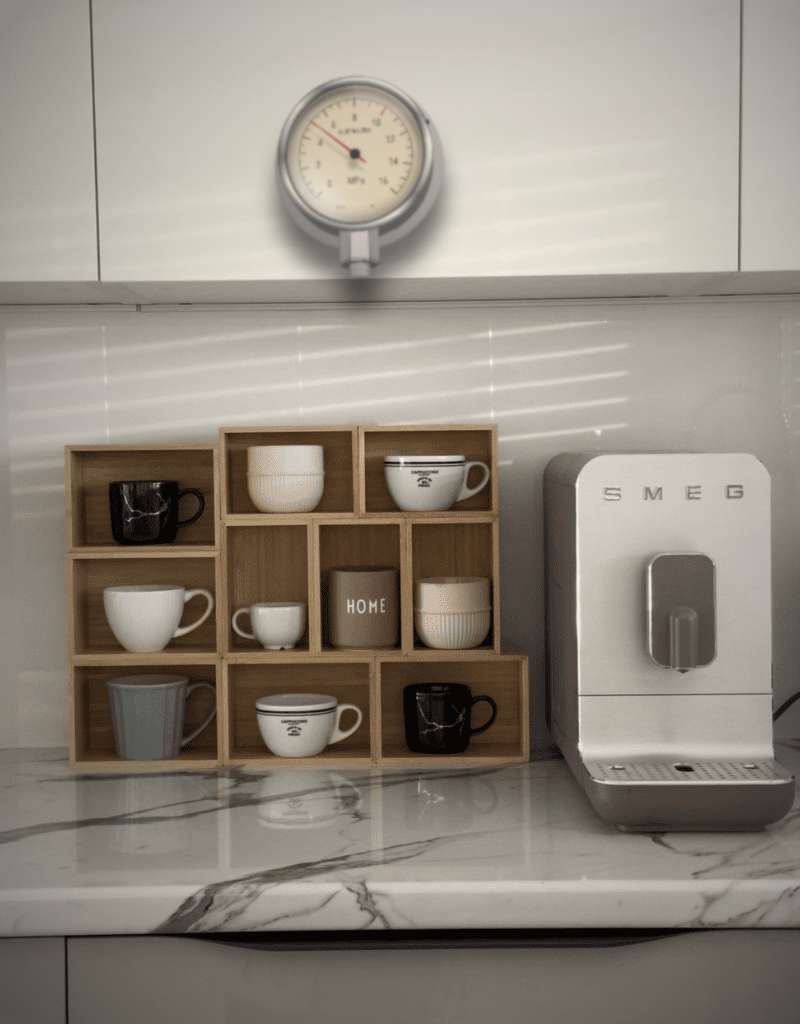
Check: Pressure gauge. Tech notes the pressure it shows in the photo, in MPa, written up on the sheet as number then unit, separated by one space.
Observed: 5 MPa
